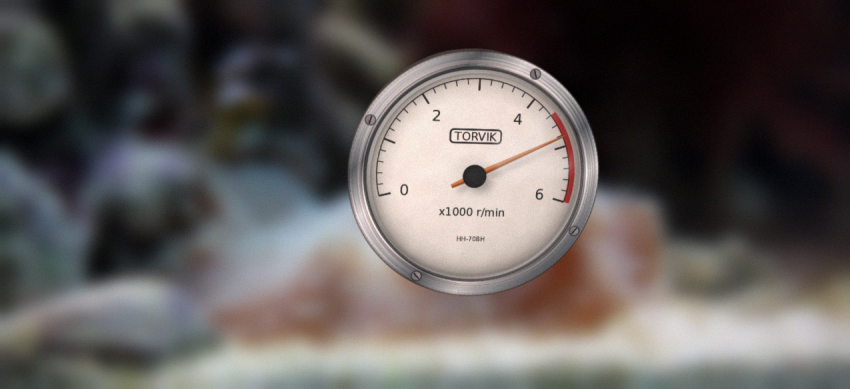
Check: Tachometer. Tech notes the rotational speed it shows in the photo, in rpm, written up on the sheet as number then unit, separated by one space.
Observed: 4800 rpm
